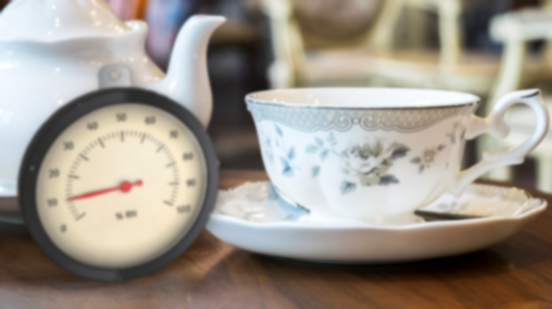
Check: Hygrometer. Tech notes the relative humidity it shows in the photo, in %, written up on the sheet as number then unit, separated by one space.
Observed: 10 %
